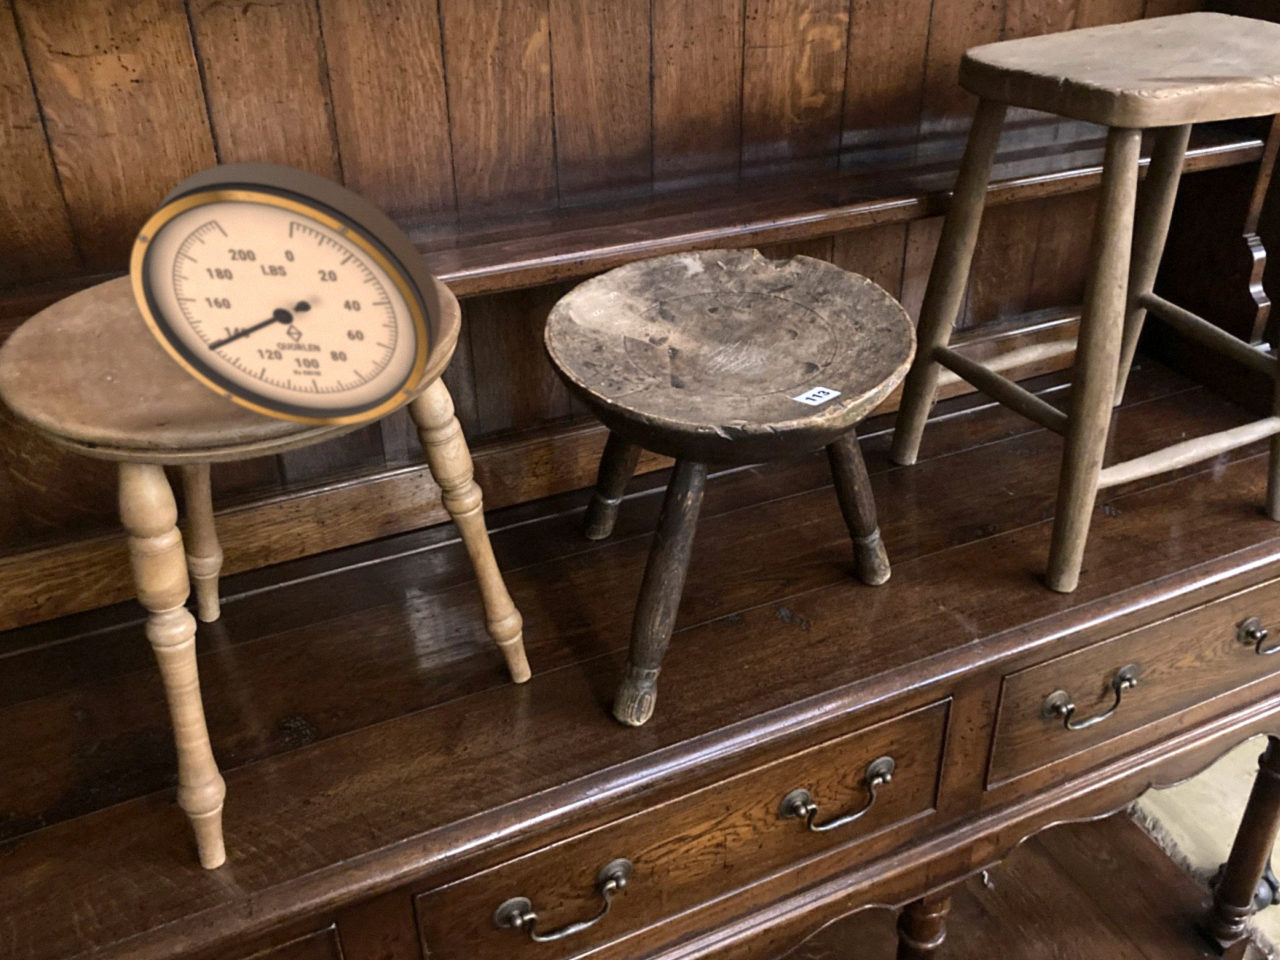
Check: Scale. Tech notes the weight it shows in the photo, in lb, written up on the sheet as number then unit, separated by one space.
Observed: 140 lb
